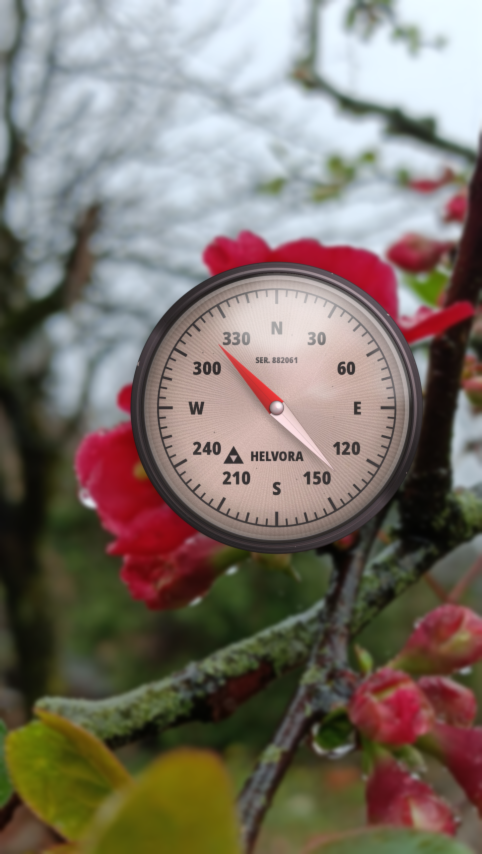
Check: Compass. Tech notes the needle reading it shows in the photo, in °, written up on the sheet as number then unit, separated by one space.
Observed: 317.5 °
